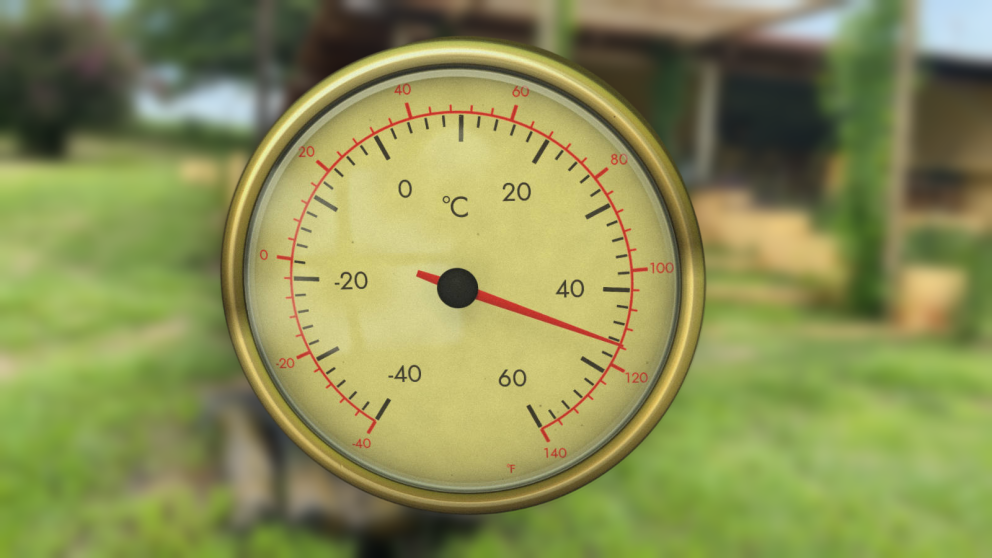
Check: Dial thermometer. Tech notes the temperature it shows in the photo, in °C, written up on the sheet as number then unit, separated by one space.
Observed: 46 °C
